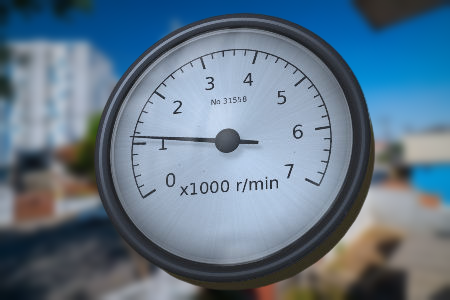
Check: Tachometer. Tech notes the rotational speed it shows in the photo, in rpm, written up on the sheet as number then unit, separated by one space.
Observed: 1100 rpm
